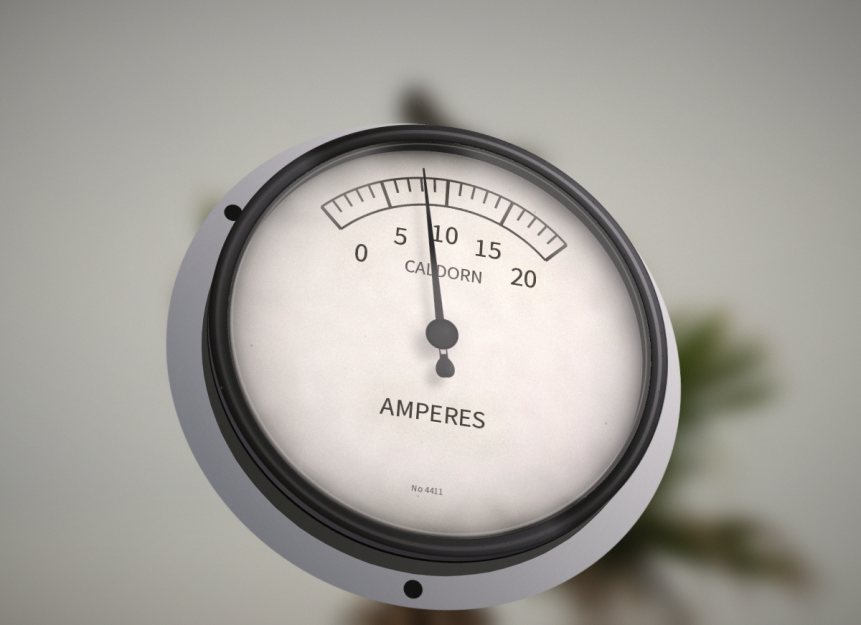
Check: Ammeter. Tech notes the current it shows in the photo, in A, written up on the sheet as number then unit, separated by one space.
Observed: 8 A
